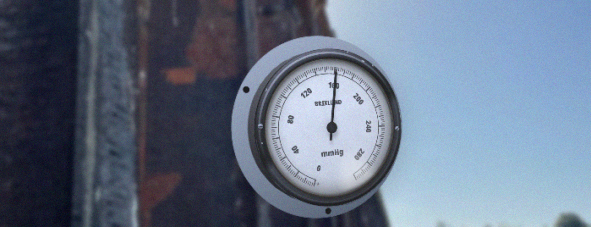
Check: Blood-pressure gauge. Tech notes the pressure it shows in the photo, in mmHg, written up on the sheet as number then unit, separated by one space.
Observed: 160 mmHg
